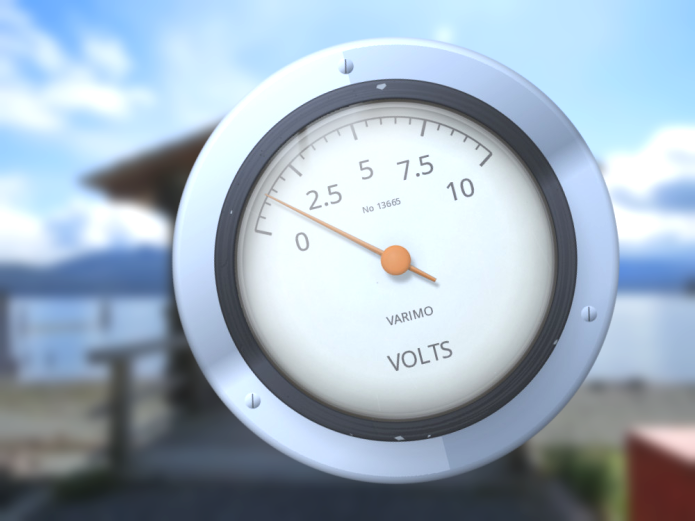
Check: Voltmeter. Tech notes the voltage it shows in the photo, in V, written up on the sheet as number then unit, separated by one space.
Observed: 1.25 V
